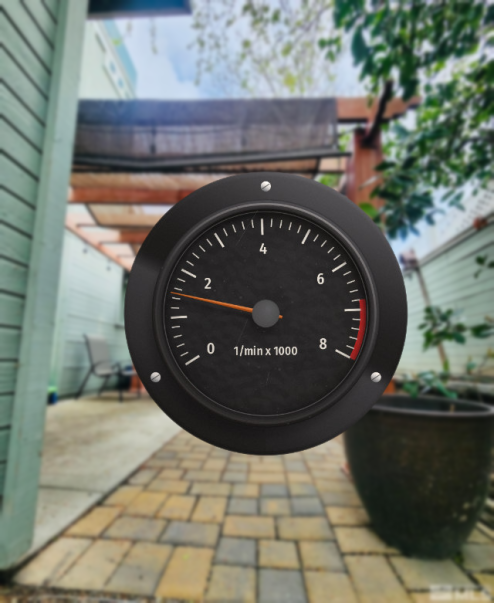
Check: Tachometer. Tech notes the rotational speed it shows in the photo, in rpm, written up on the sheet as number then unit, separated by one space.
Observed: 1500 rpm
